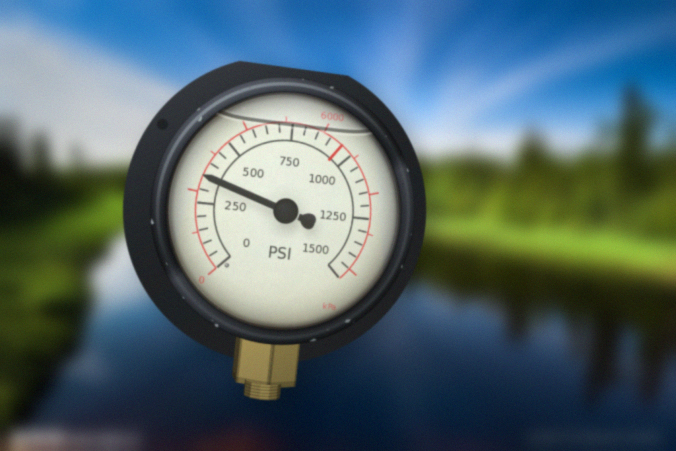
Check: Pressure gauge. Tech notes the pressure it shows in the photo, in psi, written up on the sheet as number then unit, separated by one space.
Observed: 350 psi
